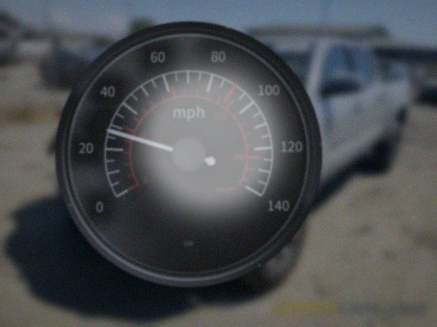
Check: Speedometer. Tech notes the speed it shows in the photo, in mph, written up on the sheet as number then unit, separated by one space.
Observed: 27.5 mph
